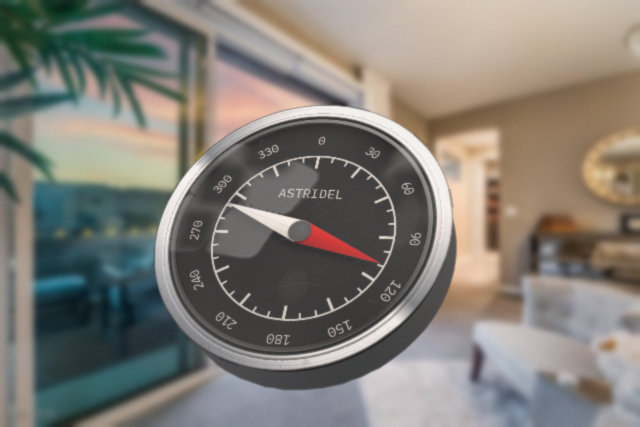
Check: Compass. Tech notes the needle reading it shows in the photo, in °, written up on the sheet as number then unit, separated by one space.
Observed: 110 °
